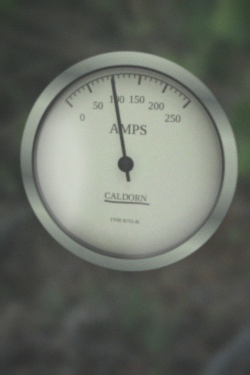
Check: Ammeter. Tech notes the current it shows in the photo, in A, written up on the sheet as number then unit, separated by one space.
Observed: 100 A
